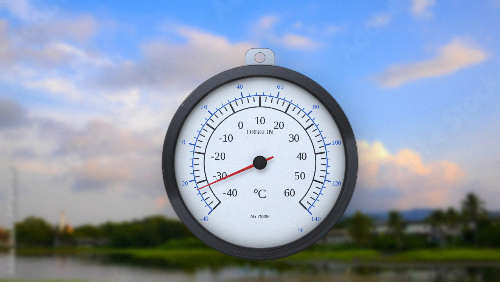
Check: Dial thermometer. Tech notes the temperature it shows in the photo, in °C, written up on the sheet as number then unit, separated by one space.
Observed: -32 °C
